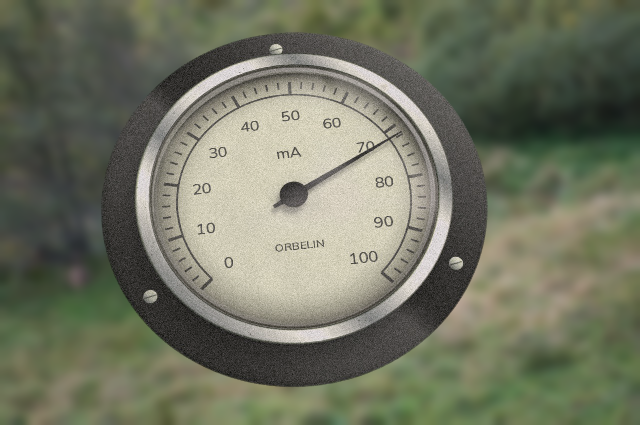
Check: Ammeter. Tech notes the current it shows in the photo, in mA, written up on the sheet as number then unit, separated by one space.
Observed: 72 mA
